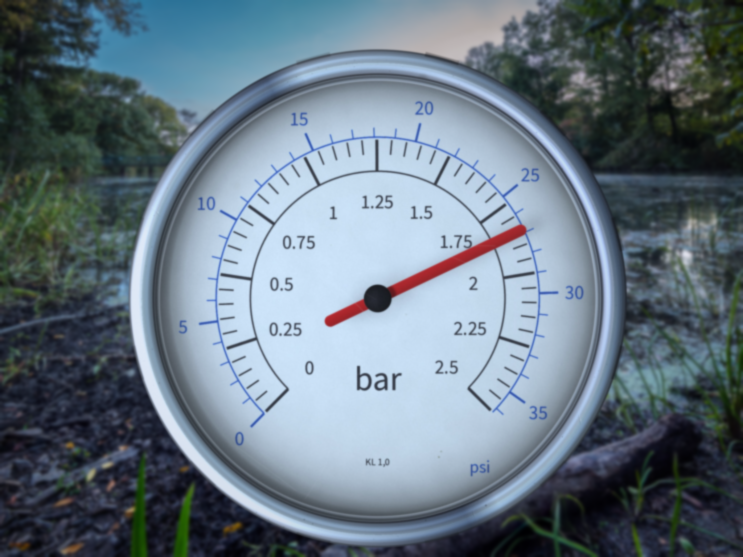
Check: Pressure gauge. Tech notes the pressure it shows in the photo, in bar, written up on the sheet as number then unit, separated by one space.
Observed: 1.85 bar
